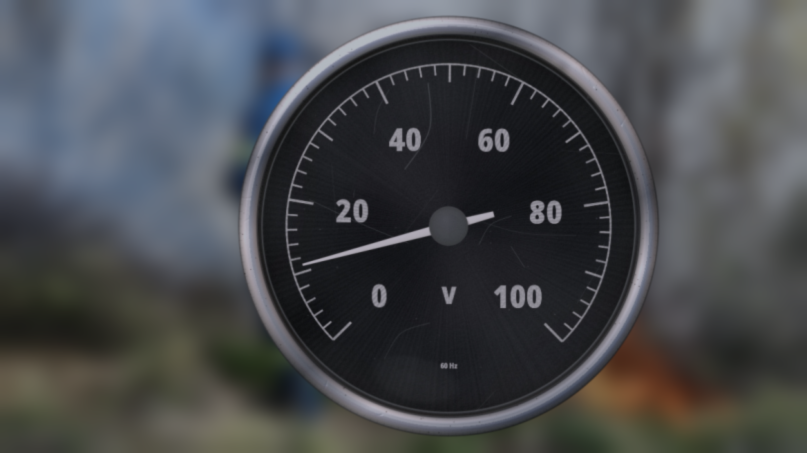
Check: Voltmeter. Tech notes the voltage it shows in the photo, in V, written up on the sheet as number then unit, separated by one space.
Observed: 11 V
